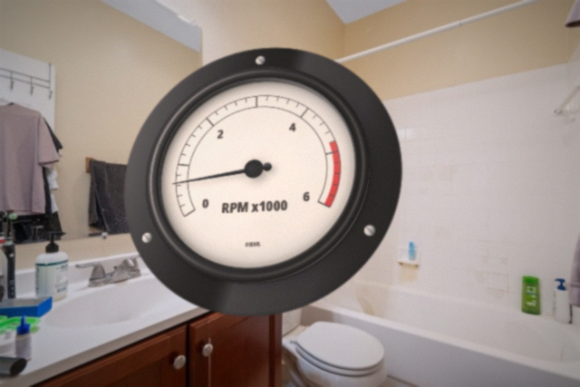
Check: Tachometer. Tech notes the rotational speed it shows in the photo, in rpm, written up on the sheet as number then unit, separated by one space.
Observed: 600 rpm
